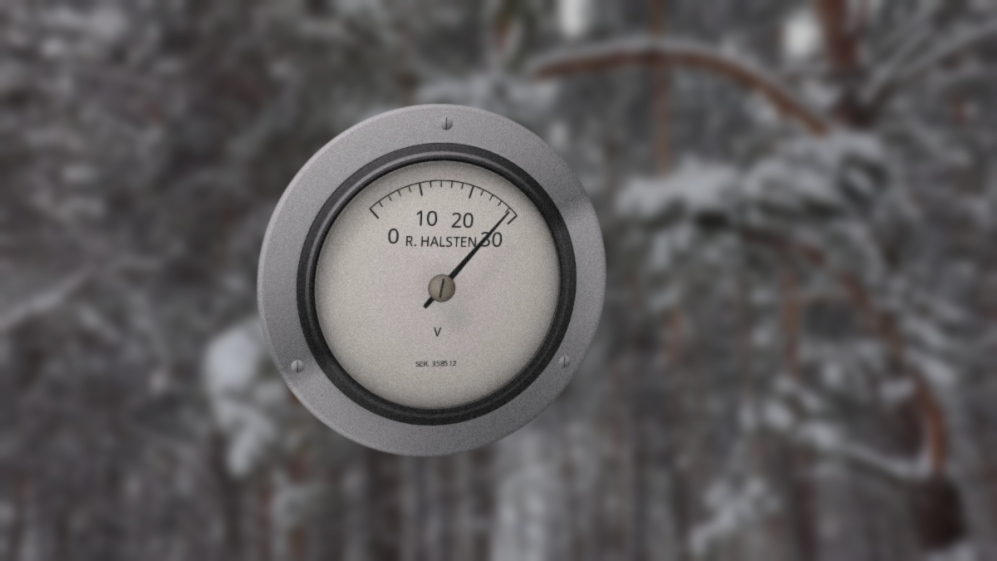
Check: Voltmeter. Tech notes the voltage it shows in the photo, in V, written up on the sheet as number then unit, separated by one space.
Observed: 28 V
